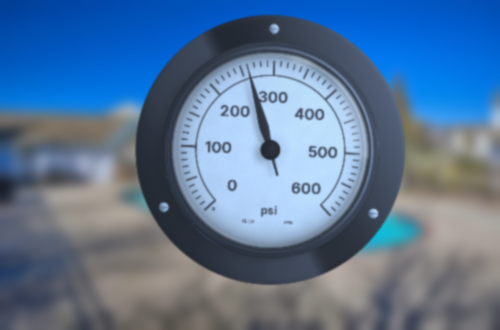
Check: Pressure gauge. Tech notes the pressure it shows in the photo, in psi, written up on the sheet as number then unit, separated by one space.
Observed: 260 psi
